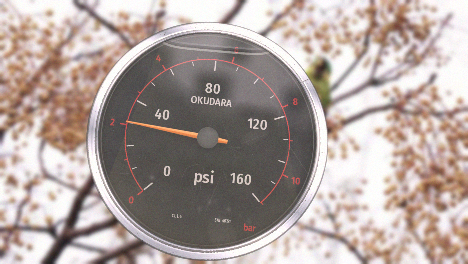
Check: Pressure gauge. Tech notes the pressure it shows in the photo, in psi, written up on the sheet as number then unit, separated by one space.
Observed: 30 psi
